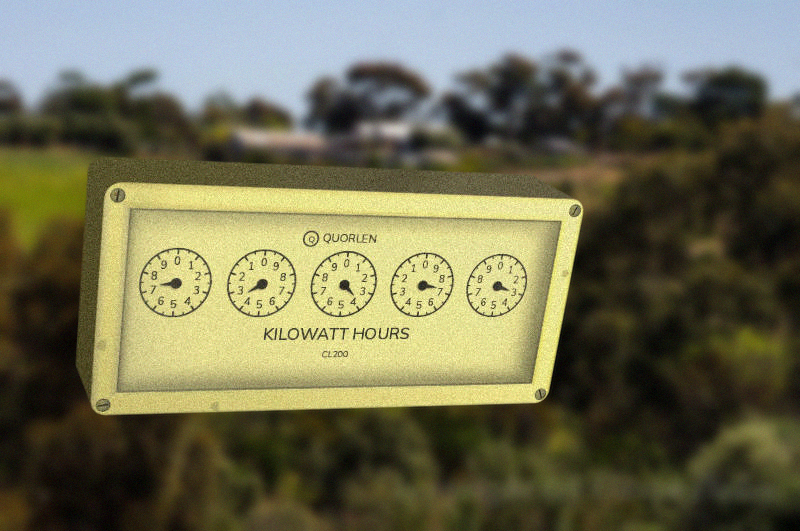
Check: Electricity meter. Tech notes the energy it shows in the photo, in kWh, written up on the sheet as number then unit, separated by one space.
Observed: 73373 kWh
